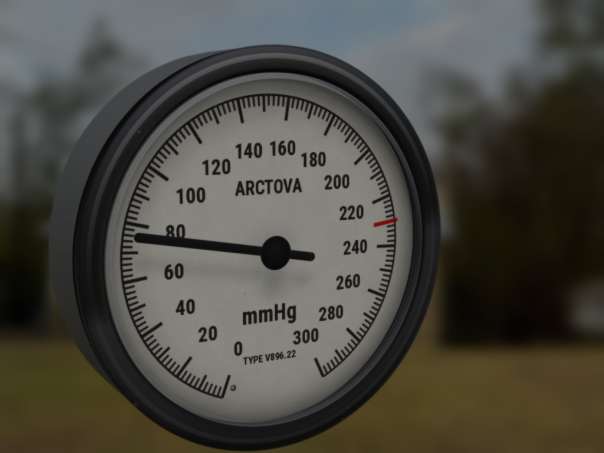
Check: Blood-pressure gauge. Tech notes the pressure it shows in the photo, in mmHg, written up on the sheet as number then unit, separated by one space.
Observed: 76 mmHg
